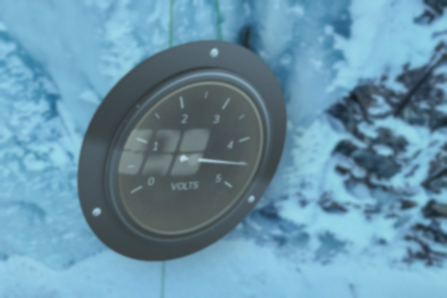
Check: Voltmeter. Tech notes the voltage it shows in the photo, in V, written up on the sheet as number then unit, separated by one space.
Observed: 4.5 V
